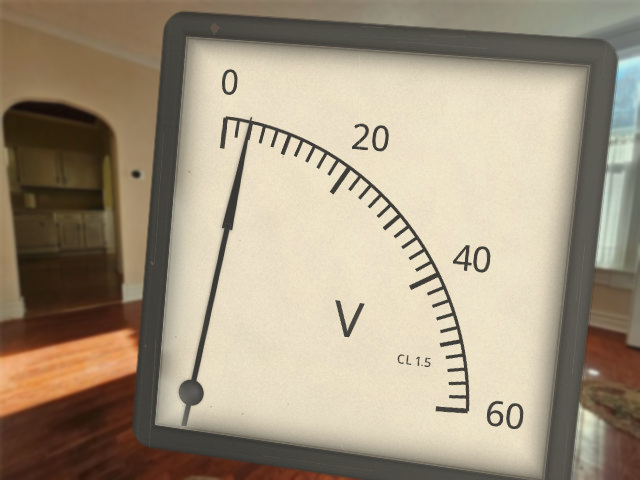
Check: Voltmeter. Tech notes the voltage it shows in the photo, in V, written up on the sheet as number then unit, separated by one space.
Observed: 4 V
